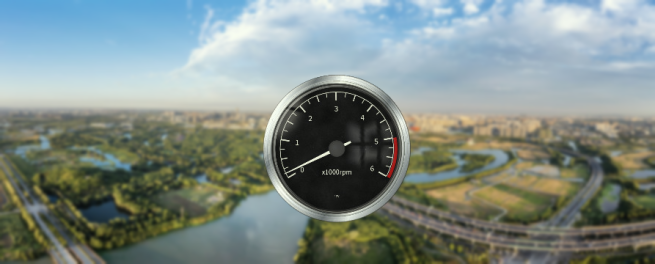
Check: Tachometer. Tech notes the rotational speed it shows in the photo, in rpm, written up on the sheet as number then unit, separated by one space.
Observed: 125 rpm
